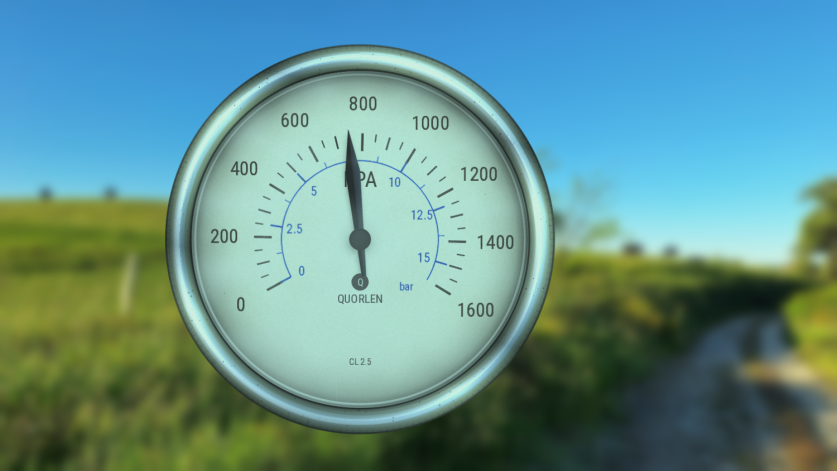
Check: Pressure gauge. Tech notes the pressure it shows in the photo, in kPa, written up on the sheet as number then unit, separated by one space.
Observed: 750 kPa
